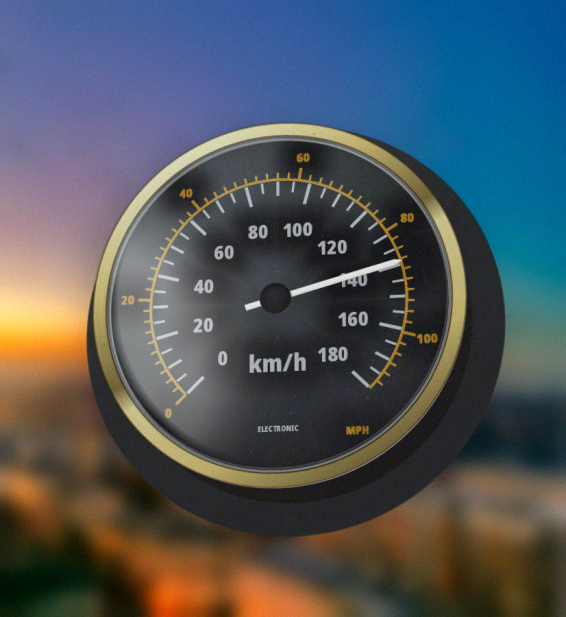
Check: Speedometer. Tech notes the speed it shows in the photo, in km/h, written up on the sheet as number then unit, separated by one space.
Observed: 140 km/h
